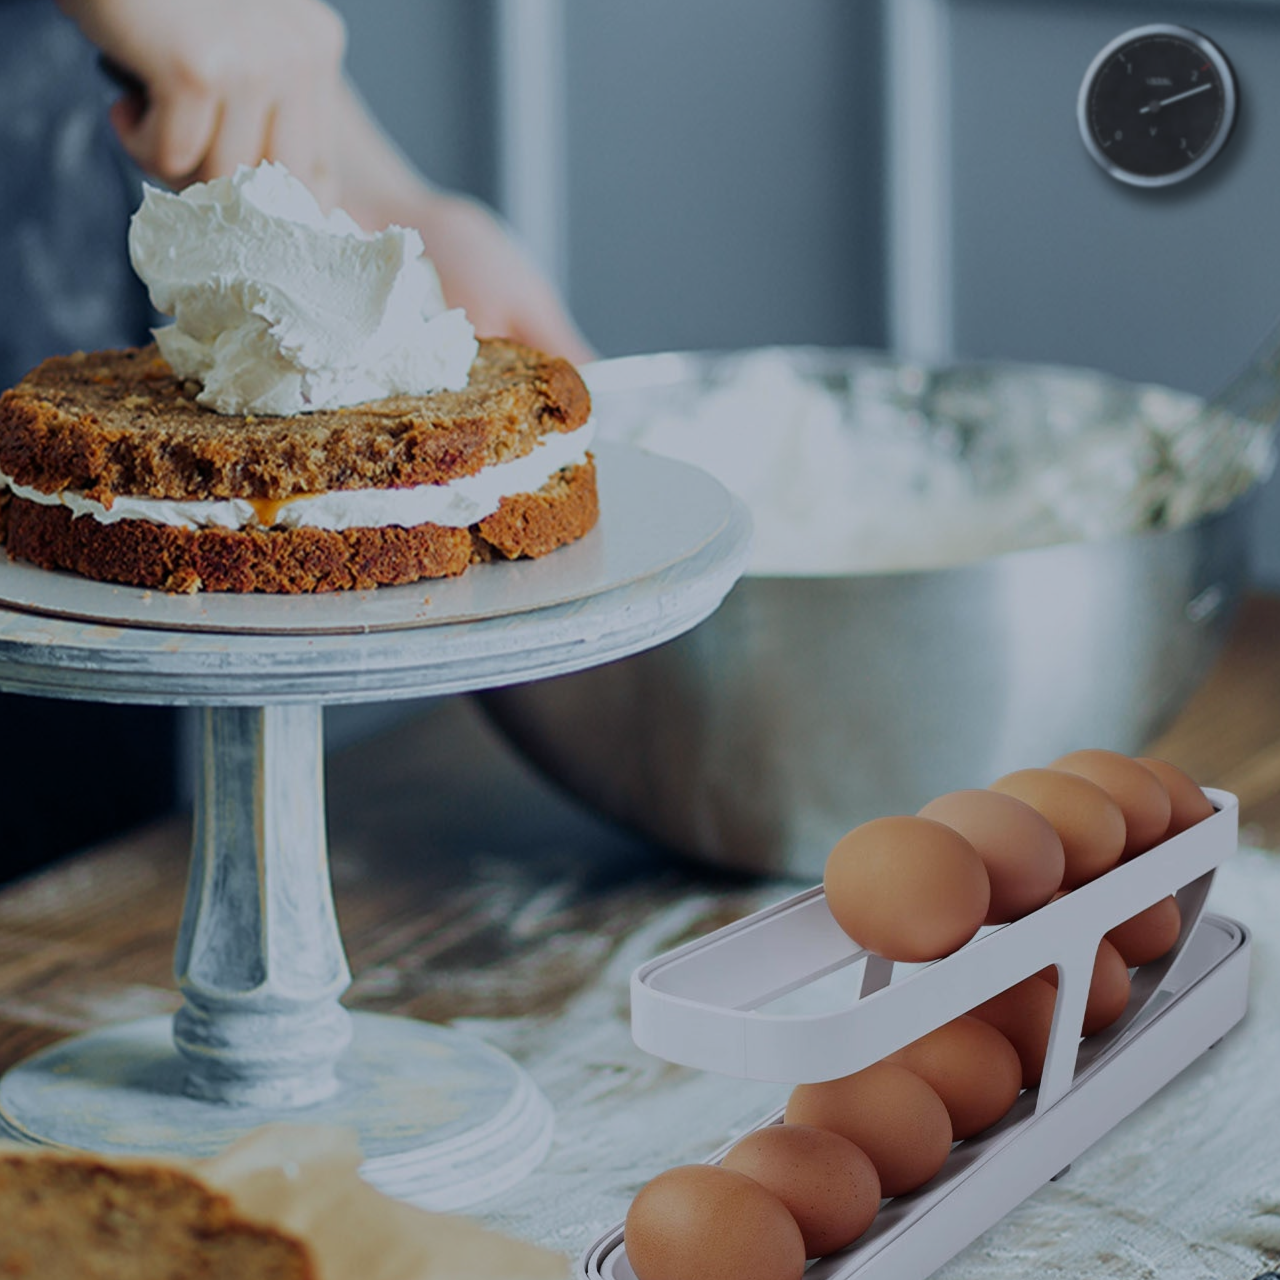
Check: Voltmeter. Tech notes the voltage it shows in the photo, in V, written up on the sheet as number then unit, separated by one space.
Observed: 2.2 V
